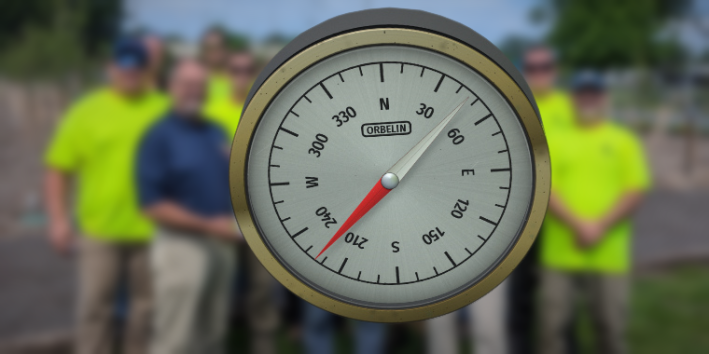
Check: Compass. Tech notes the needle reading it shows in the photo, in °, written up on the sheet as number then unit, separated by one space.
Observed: 225 °
